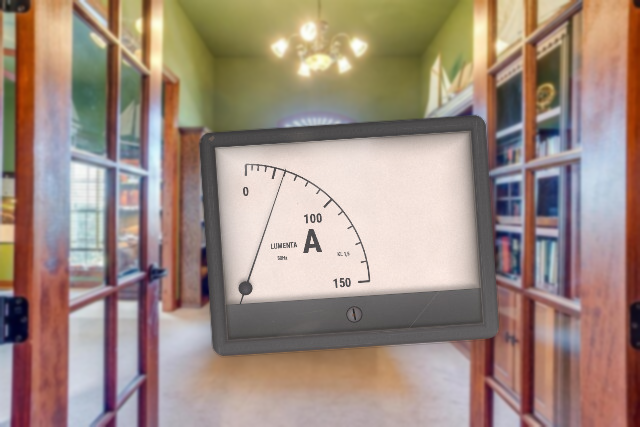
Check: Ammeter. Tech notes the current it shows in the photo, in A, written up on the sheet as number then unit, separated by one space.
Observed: 60 A
